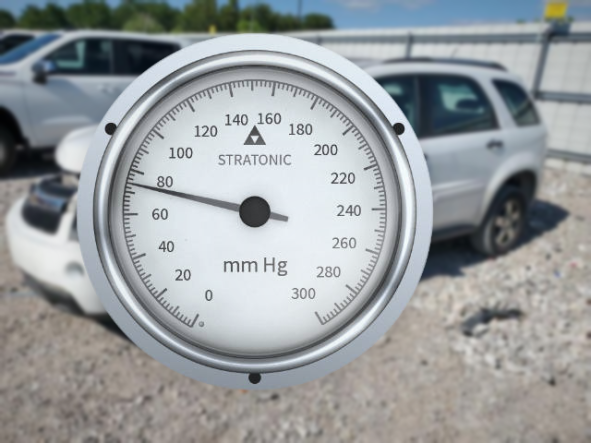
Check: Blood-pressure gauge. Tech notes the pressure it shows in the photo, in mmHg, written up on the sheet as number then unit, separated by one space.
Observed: 74 mmHg
